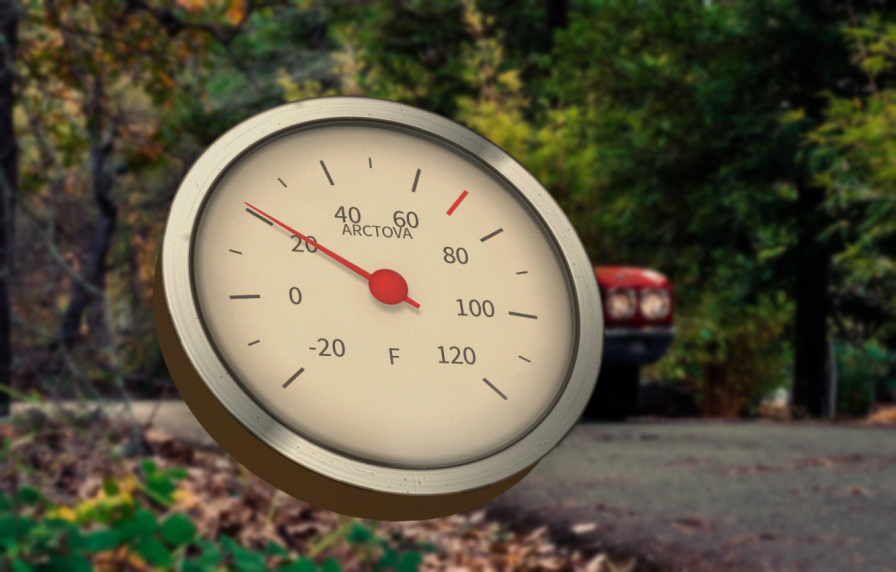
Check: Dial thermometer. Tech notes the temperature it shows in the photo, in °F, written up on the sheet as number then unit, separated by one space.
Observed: 20 °F
